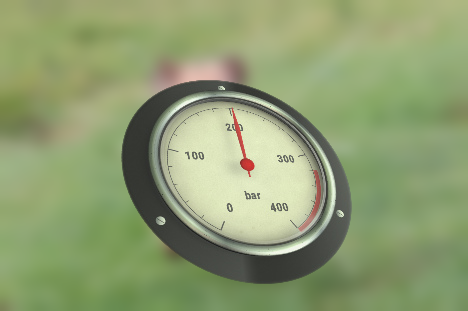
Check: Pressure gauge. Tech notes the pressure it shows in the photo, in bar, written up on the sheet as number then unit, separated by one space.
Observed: 200 bar
